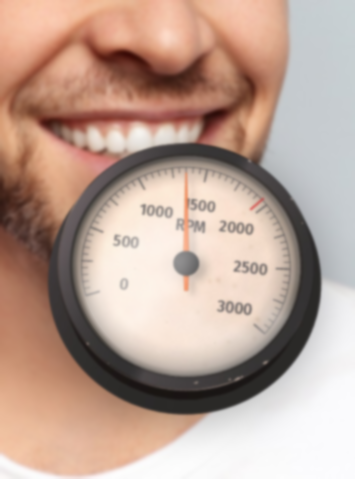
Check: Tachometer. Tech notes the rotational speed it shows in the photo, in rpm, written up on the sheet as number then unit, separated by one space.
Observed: 1350 rpm
